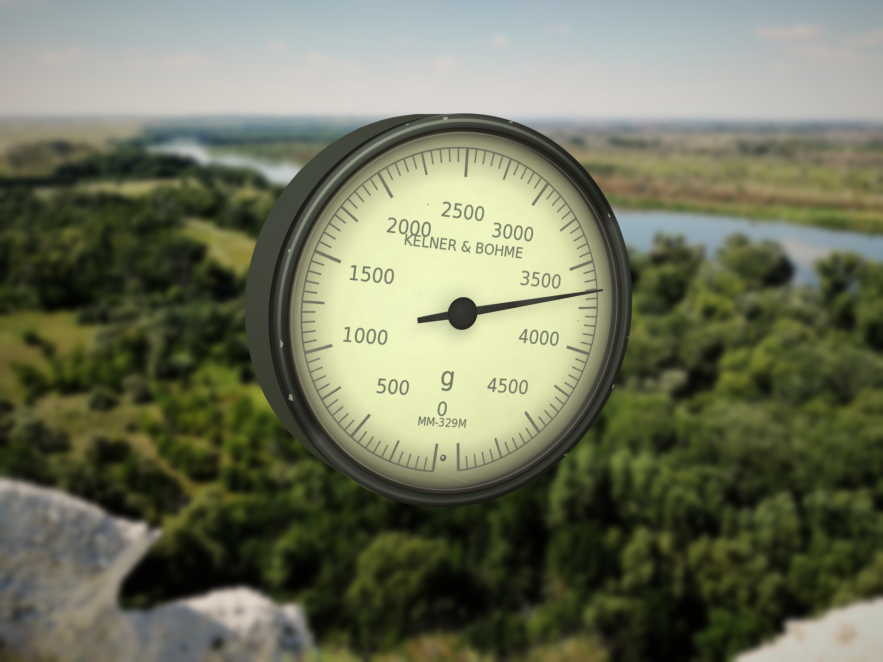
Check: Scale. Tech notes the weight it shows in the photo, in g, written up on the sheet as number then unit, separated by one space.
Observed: 3650 g
